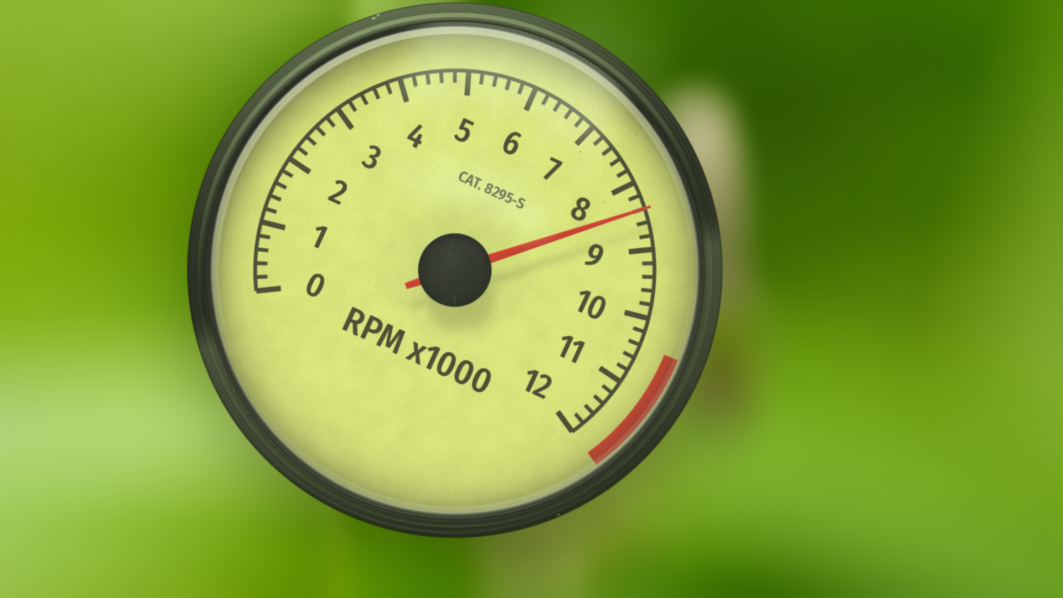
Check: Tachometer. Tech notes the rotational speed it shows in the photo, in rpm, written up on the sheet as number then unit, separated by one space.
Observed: 8400 rpm
